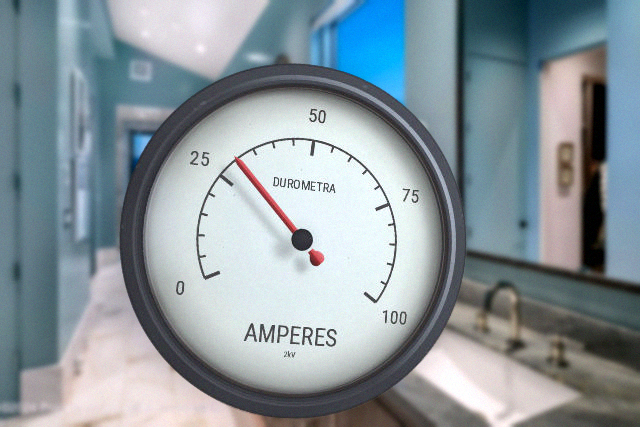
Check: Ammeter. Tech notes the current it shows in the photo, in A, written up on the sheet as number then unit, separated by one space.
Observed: 30 A
